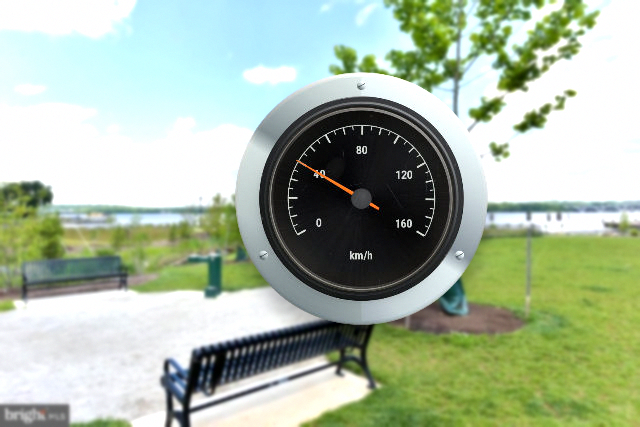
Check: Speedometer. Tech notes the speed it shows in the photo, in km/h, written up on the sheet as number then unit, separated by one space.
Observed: 40 km/h
